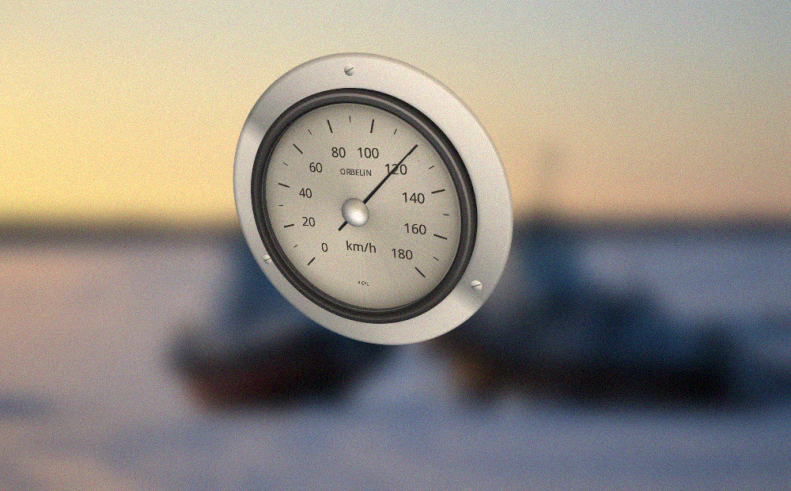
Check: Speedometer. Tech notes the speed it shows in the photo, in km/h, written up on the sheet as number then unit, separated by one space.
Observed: 120 km/h
